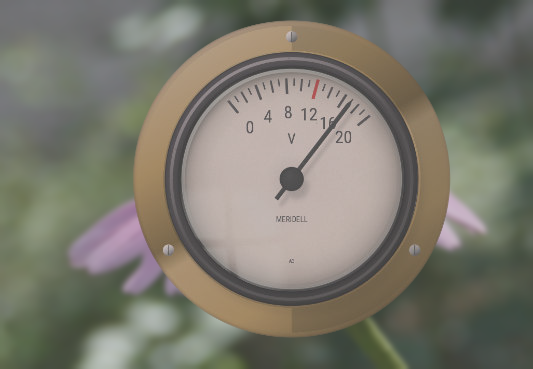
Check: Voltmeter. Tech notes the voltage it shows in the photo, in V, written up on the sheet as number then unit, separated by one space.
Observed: 17 V
